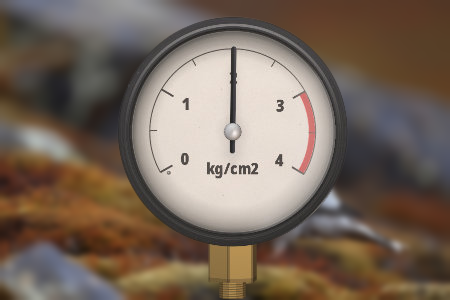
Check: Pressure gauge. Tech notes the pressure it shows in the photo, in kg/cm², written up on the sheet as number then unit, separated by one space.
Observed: 2 kg/cm²
